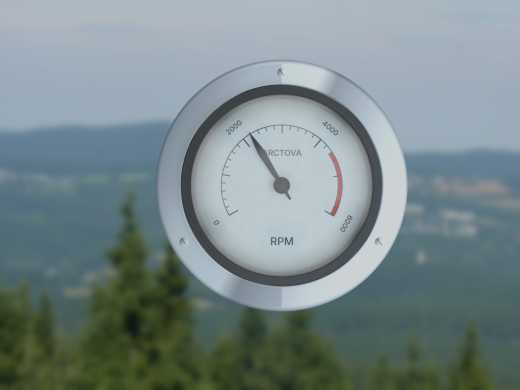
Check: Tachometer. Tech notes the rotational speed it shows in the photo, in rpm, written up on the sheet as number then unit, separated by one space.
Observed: 2200 rpm
